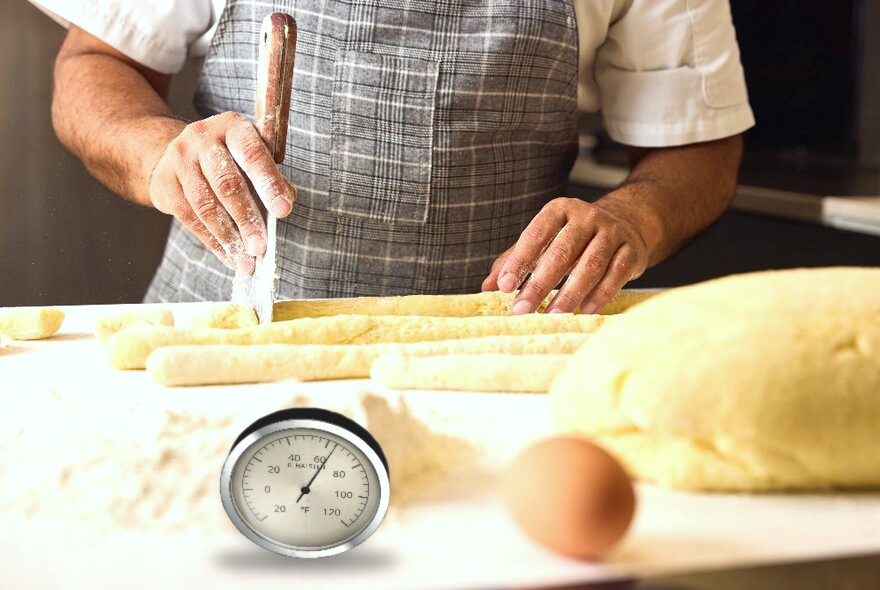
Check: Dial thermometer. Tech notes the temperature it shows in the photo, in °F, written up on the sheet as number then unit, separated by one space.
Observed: 64 °F
